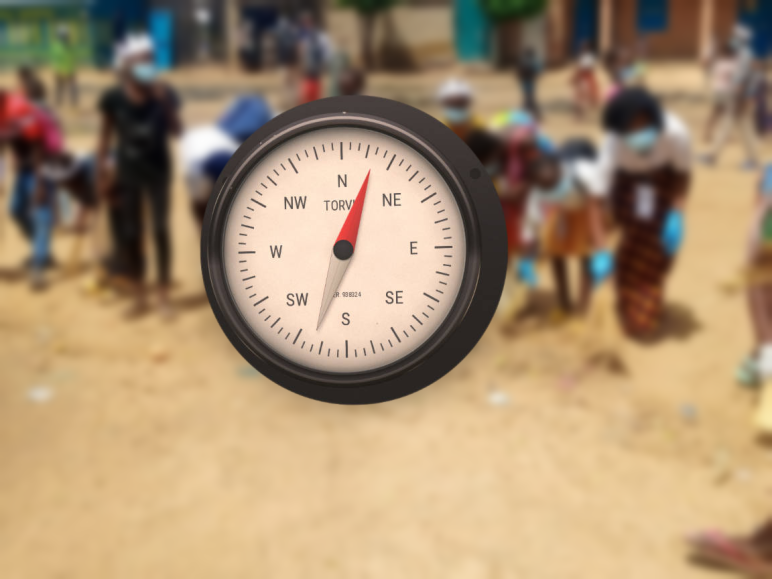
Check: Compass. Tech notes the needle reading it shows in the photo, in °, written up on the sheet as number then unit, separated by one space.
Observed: 20 °
